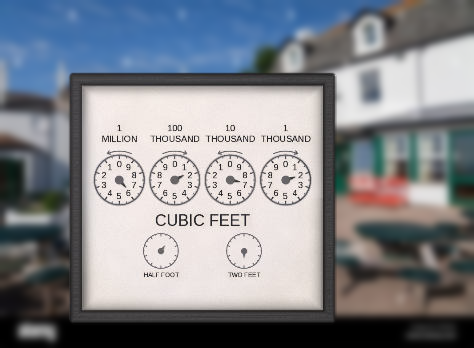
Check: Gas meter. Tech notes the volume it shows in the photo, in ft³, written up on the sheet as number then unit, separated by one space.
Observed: 617200 ft³
